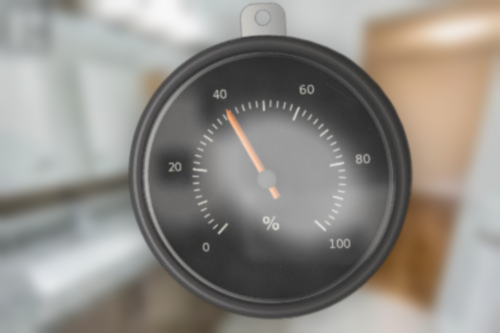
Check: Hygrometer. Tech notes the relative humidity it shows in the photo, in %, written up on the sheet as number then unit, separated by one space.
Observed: 40 %
